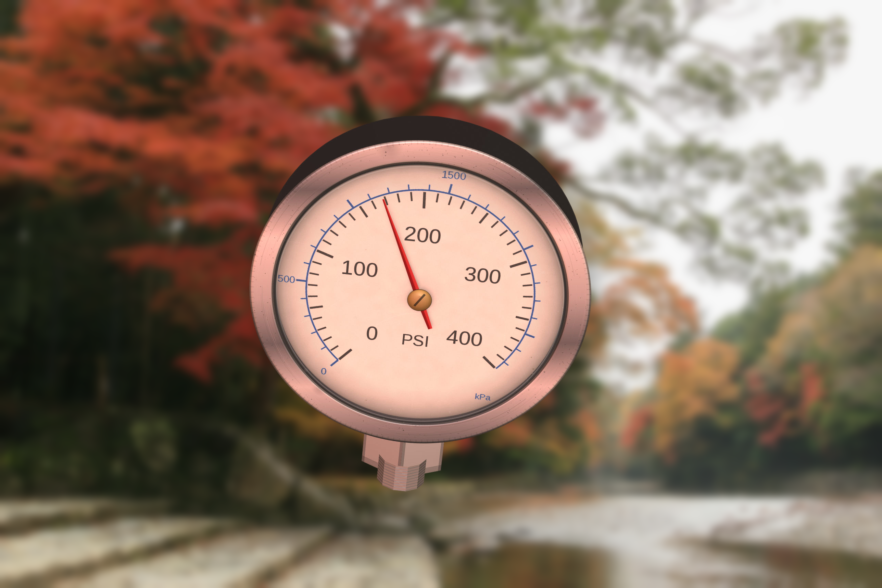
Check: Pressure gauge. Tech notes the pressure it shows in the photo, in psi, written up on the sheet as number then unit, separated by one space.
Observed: 170 psi
